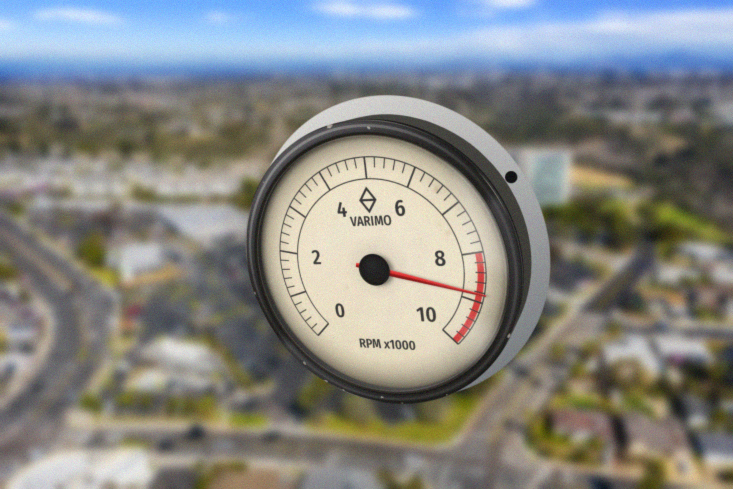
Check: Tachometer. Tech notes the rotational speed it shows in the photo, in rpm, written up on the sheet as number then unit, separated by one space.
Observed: 8800 rpm
